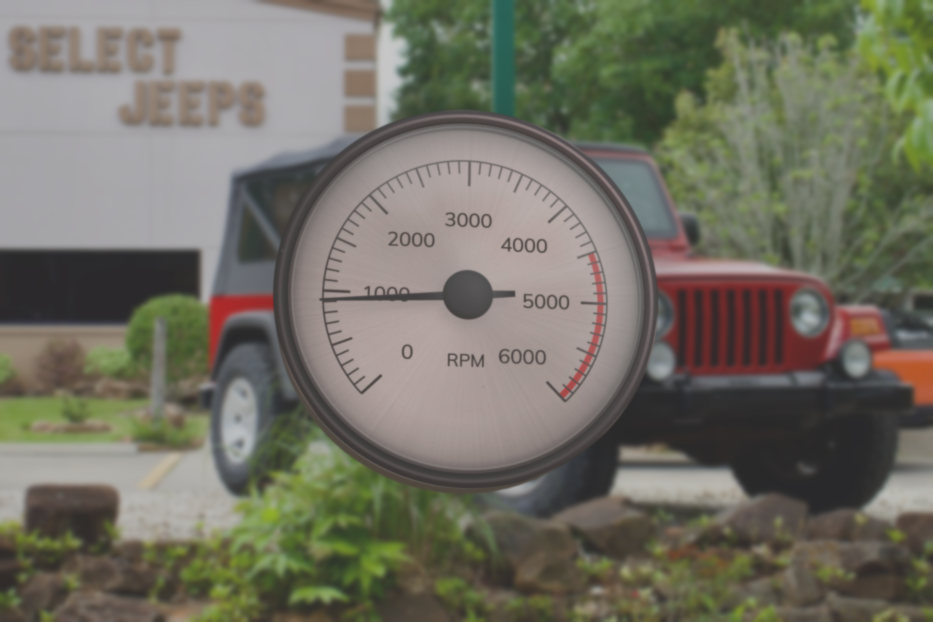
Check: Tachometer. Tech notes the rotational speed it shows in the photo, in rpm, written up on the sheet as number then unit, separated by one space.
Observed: 900 rpm
